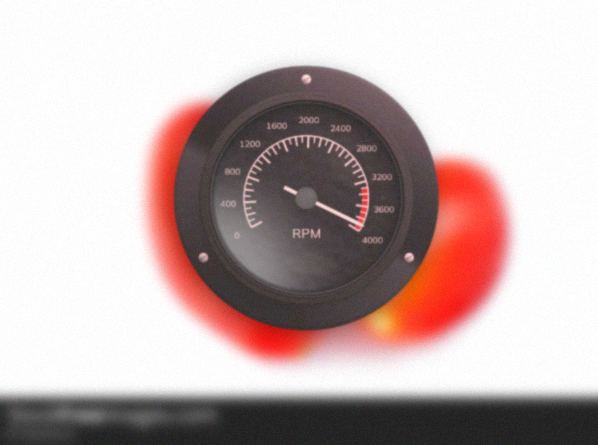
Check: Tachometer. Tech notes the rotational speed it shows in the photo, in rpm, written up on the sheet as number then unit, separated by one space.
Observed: 3900 rpm
